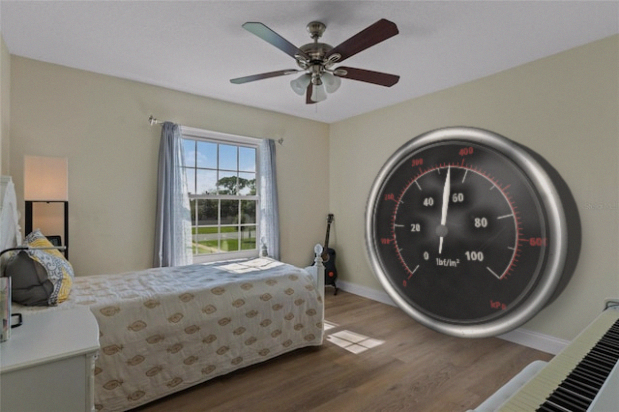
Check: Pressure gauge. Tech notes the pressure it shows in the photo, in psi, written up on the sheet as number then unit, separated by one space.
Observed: 55 psi
